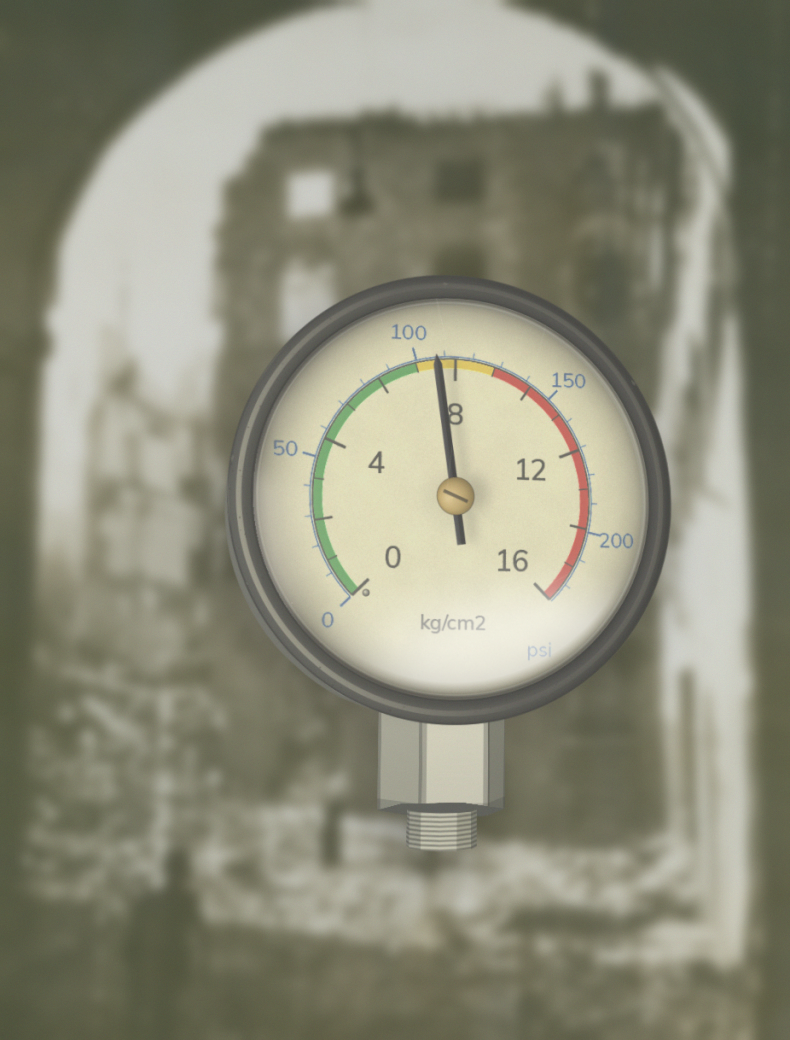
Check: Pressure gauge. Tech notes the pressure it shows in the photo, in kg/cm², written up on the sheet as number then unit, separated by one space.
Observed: 7.5 kg/cm²
